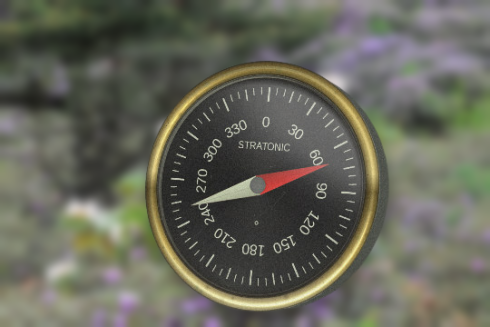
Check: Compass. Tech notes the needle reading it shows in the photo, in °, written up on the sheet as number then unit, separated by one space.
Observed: 70 °
